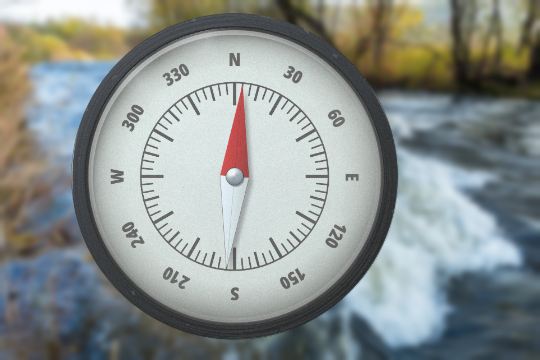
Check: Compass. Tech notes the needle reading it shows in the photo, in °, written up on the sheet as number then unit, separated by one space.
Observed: 5 °
